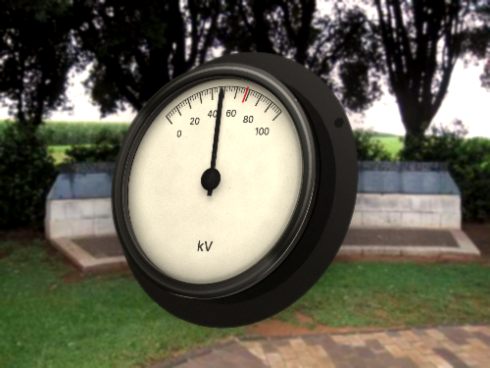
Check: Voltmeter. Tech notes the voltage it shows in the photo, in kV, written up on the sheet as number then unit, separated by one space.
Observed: 50 kV
